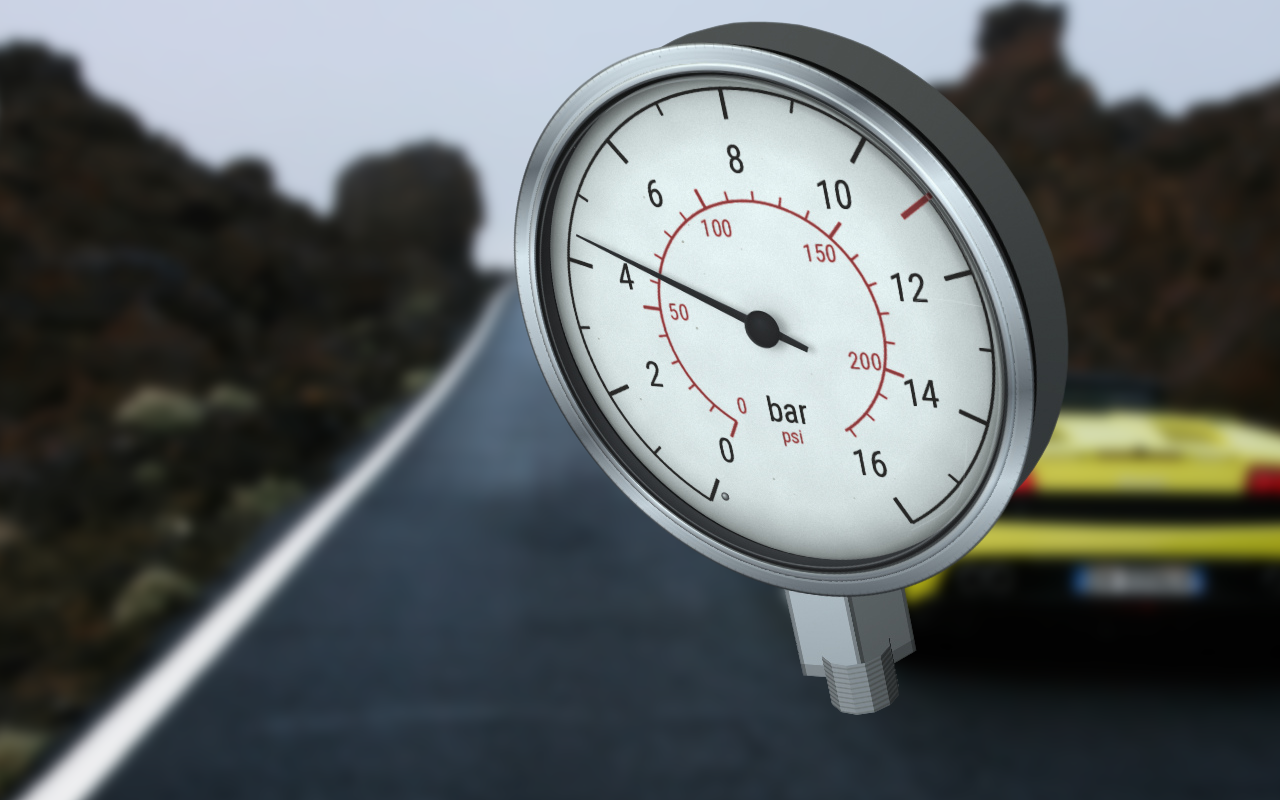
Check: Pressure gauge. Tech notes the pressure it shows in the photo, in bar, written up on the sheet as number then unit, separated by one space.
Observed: 4.5 bar
